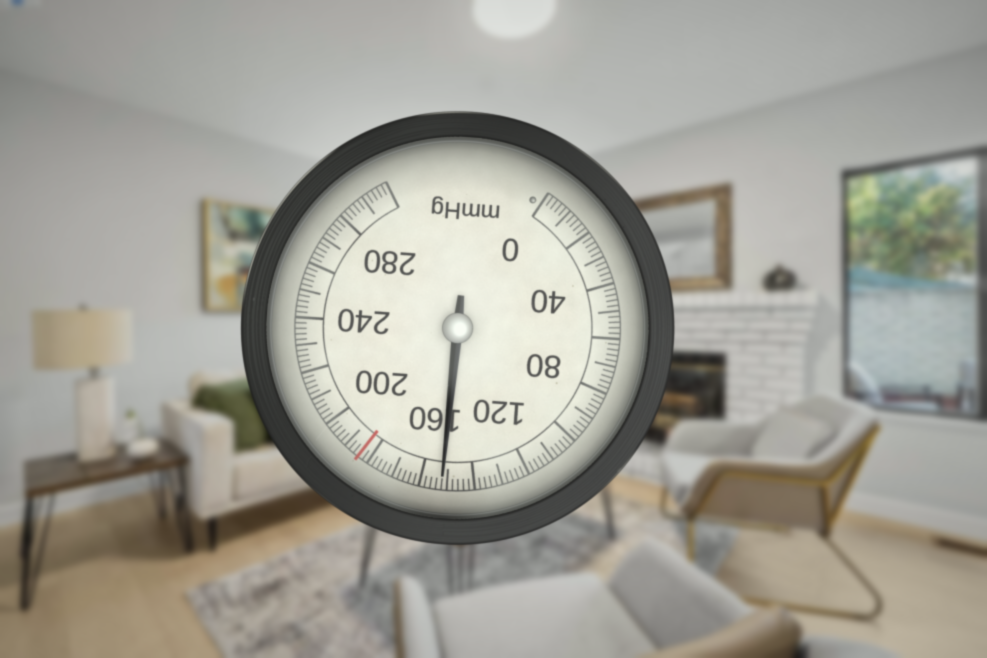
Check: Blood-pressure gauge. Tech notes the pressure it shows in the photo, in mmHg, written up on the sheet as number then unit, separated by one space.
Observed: 152 mmHg
